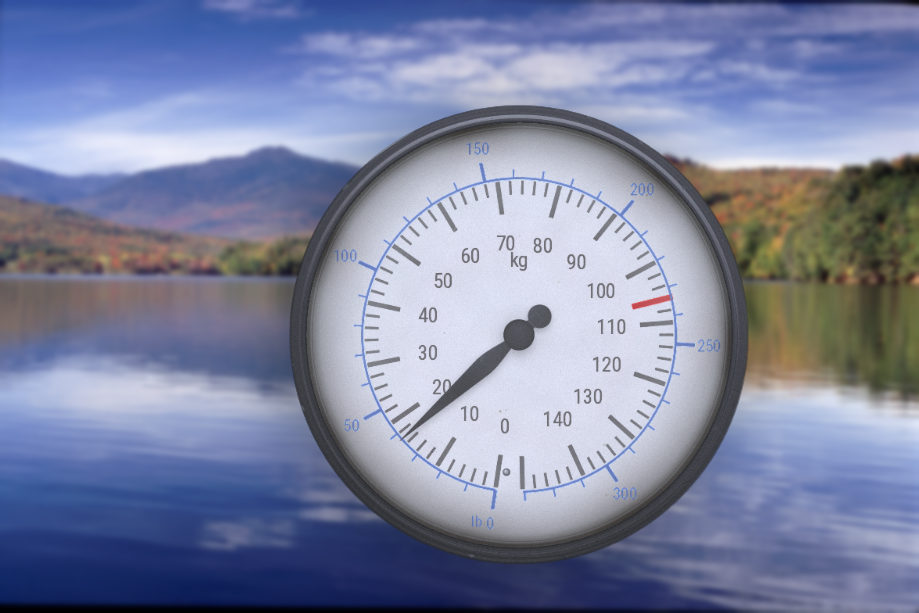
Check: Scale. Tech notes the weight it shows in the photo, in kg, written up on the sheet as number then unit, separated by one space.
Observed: 17 kg
